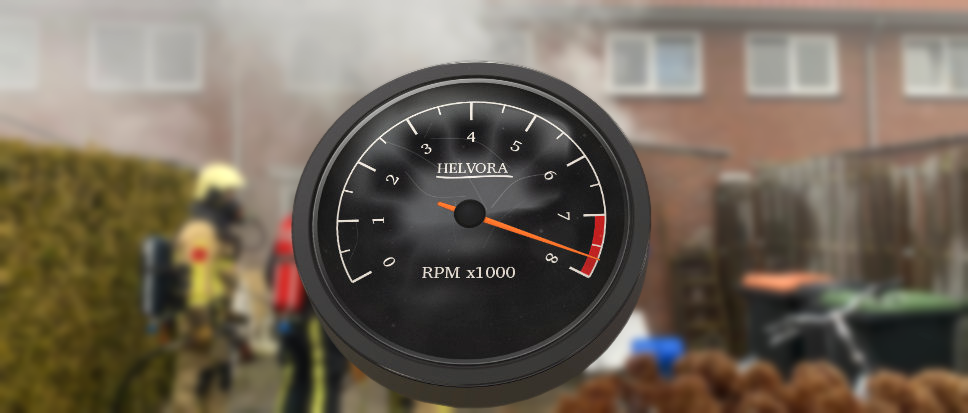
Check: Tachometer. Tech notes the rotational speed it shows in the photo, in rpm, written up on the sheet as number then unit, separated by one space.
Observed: 7750 rpm
